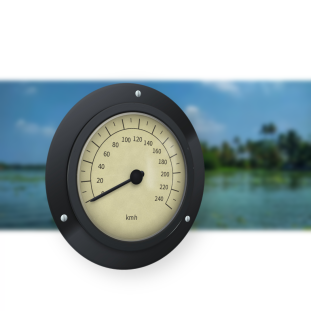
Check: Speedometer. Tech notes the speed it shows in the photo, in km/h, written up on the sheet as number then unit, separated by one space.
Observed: 0 km/h
